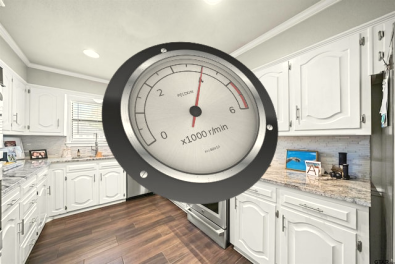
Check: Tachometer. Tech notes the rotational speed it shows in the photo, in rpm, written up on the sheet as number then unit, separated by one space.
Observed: 4000 rpm
